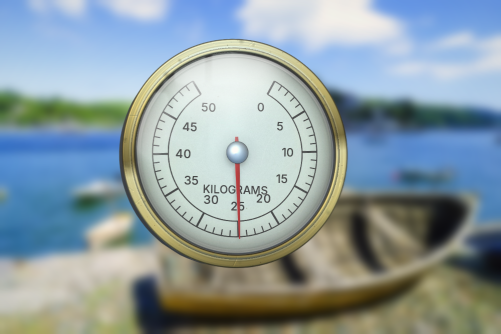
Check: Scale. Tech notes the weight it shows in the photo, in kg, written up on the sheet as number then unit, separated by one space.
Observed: 25 kg
